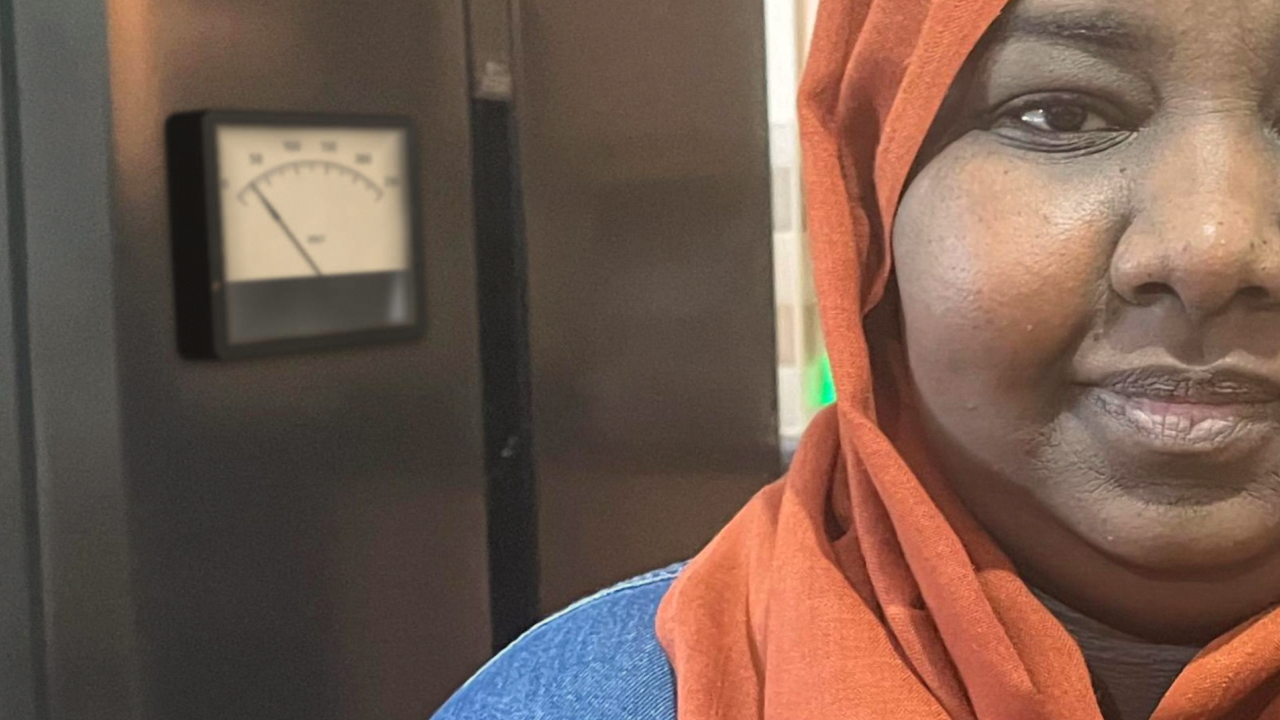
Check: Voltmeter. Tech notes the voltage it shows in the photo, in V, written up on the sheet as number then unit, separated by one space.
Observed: 25 V
